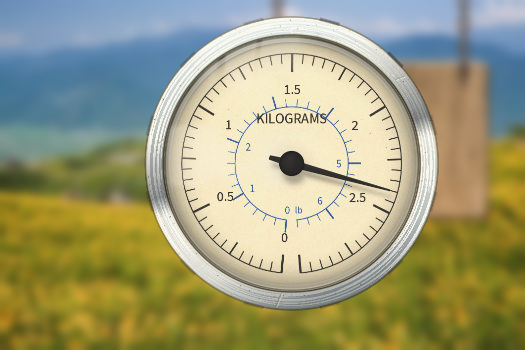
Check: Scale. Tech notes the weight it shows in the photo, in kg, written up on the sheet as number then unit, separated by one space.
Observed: 2.4 kg
